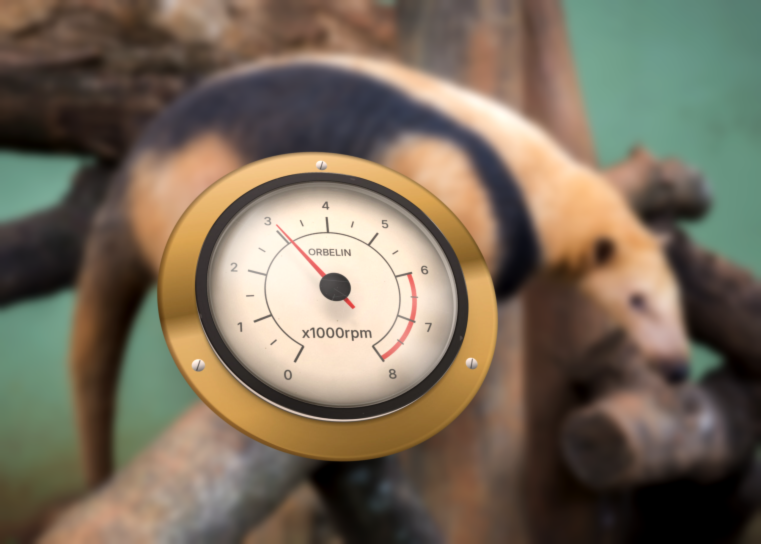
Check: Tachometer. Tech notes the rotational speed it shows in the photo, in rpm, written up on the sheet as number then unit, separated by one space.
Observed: 3000 rpm
